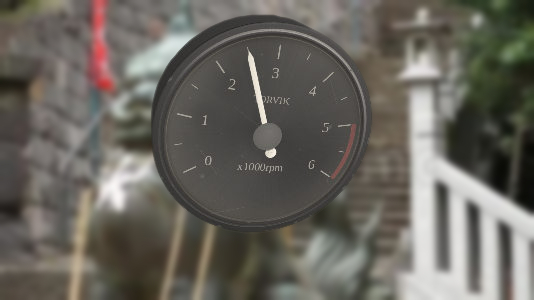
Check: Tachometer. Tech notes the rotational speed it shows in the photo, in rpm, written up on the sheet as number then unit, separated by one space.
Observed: 2500 rpm
